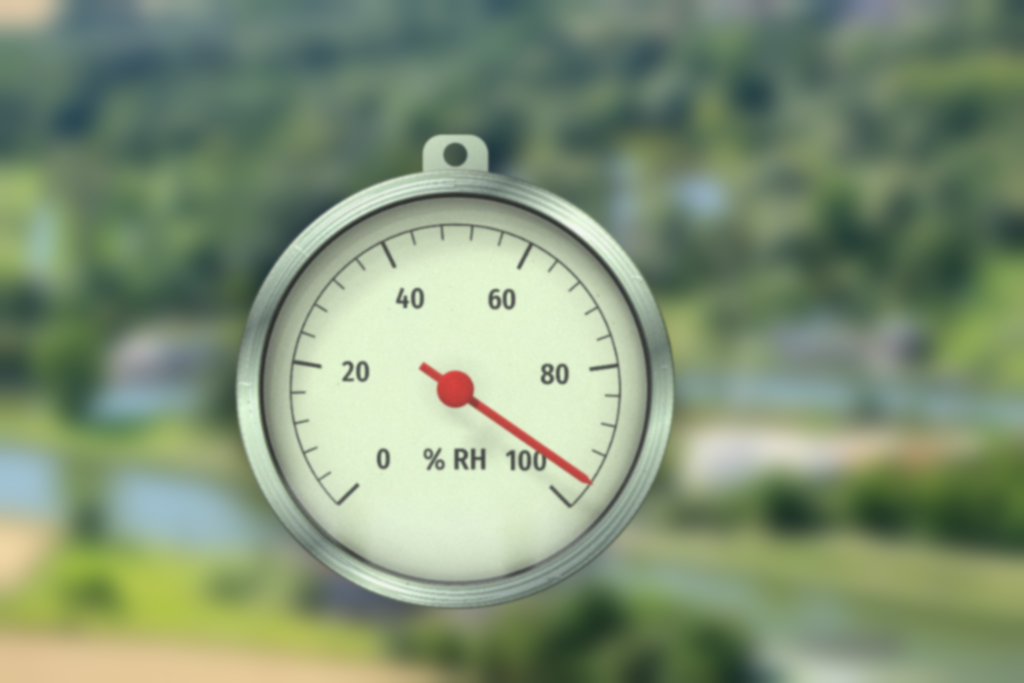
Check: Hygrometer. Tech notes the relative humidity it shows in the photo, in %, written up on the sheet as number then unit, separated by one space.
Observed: 96 %
